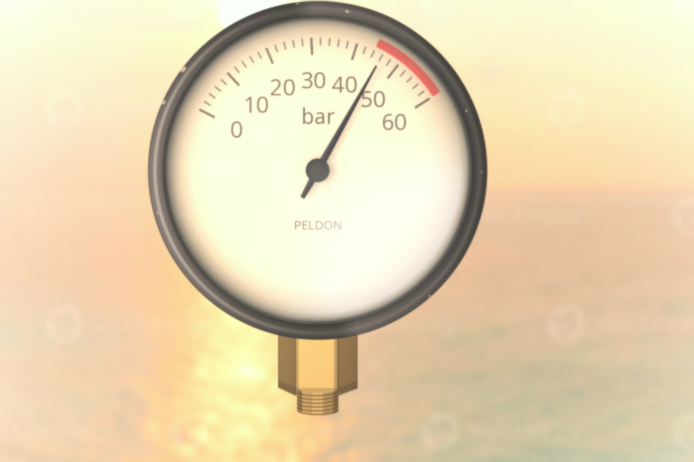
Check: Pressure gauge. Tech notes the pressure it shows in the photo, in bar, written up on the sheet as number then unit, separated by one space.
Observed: 46 bar
